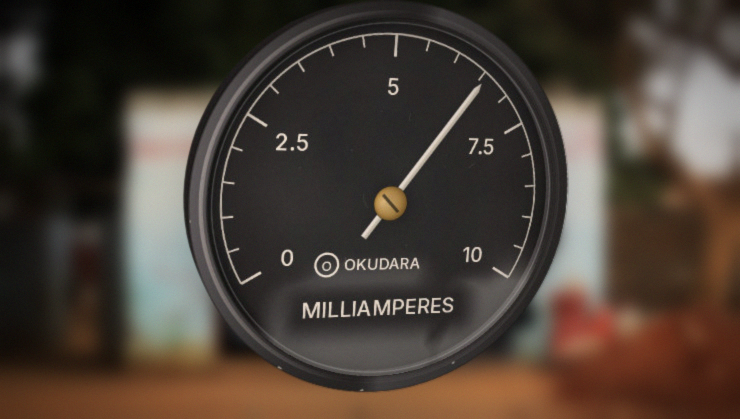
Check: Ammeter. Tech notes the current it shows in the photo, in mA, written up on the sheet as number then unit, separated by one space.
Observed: 6.5 mA
